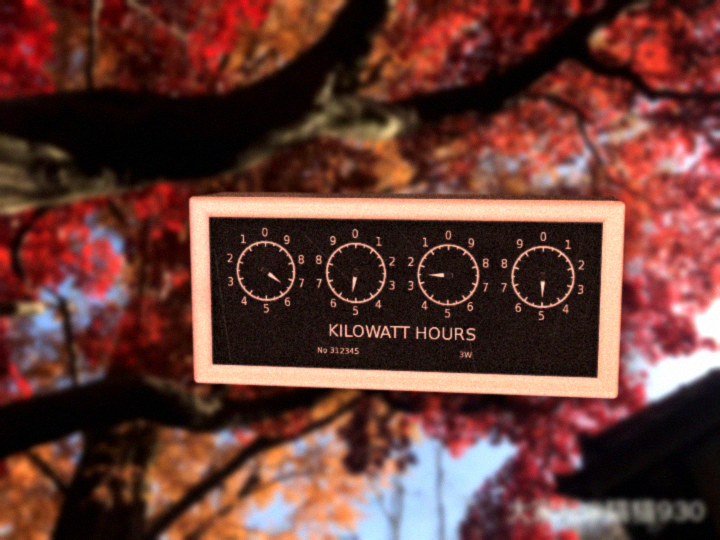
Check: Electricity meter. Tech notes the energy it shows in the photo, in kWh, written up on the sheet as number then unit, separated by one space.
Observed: 6525 kWh
